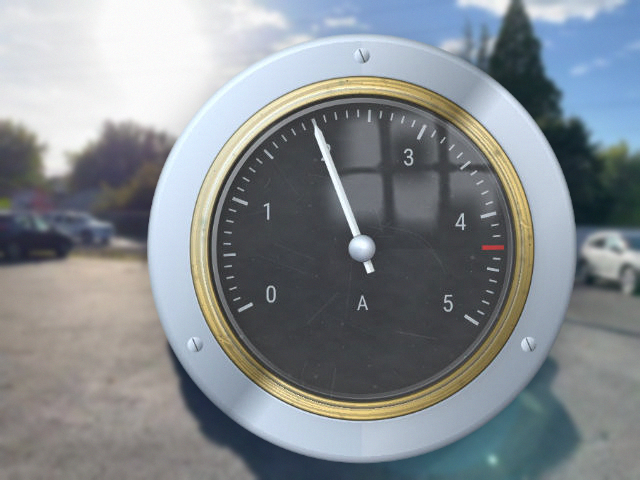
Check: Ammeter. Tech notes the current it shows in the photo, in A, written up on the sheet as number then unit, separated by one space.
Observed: 2 A
